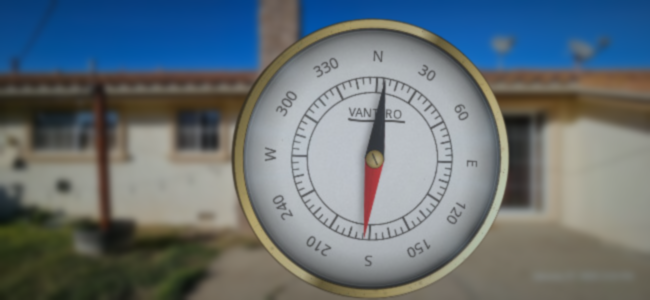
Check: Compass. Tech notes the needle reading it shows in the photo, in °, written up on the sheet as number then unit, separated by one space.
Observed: 185 °
